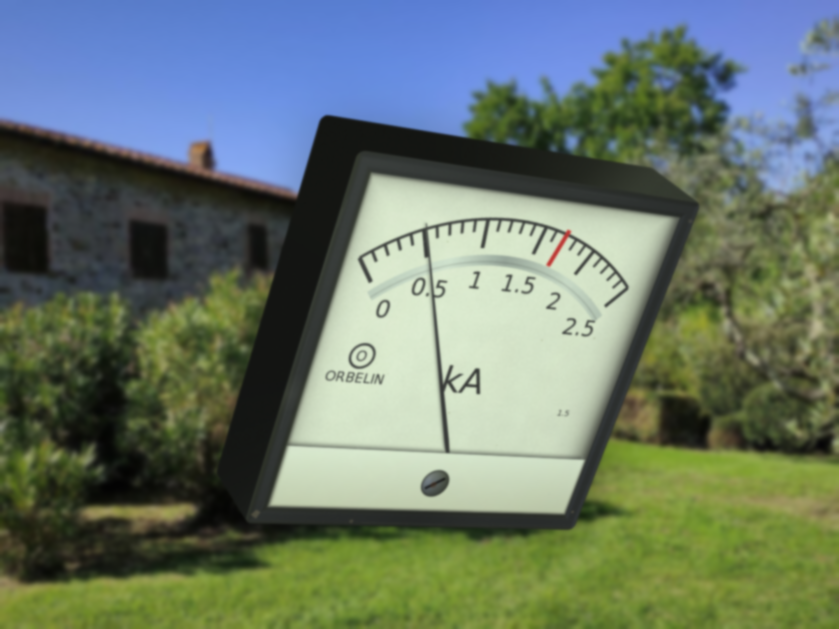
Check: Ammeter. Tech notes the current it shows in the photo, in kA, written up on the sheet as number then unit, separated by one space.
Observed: 0.5 kA
